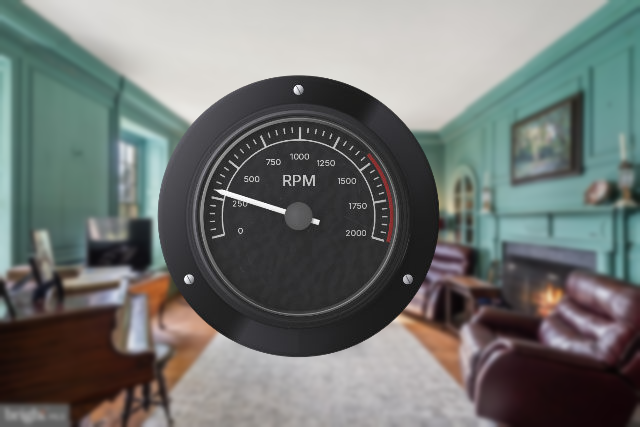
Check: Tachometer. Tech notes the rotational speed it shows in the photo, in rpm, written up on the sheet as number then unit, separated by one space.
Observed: 300 rpm
